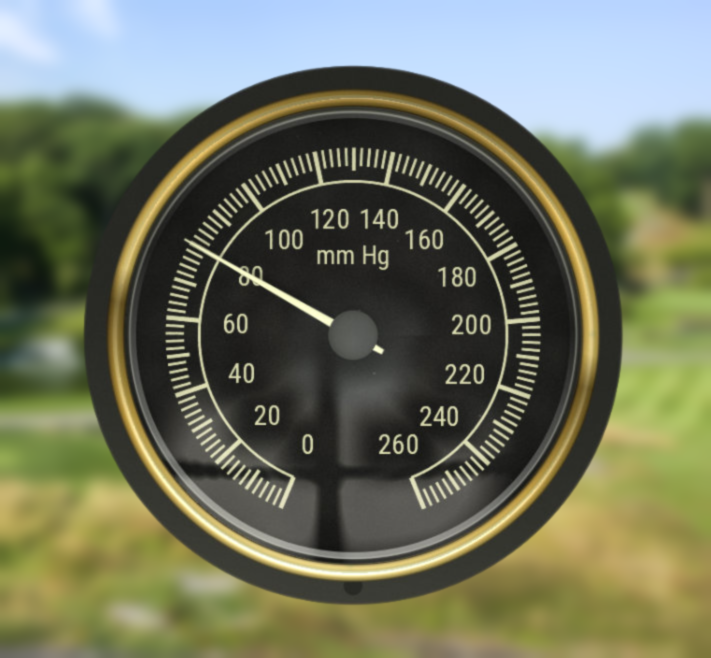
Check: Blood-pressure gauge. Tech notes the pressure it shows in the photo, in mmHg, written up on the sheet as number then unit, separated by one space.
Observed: 80 mmHg
